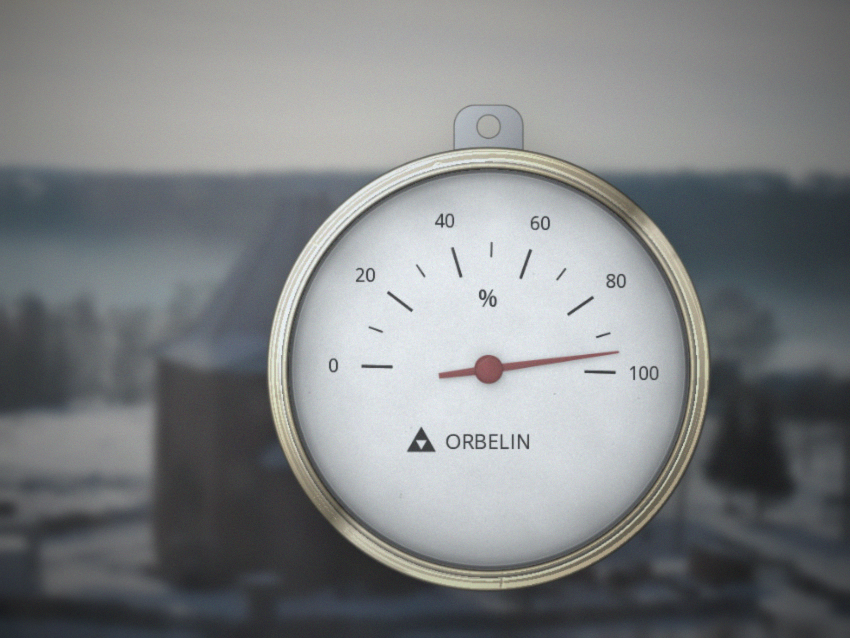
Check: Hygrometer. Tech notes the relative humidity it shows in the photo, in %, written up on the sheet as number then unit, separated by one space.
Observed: 95 %
